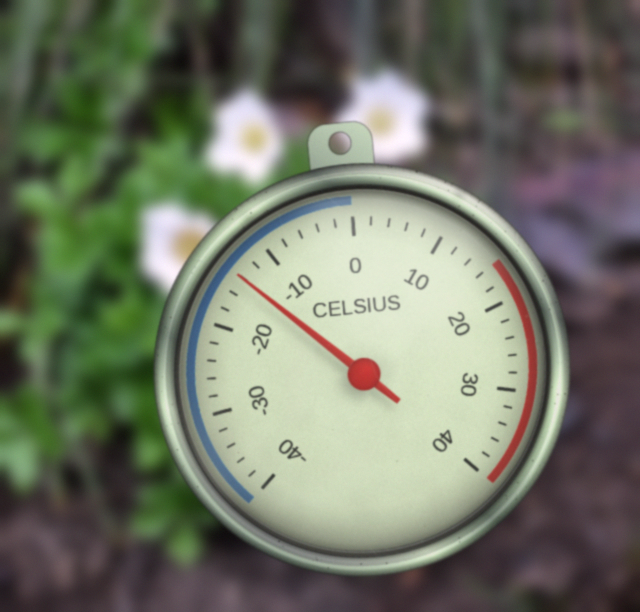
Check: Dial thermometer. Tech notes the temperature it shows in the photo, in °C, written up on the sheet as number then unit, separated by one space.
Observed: -14 °C
